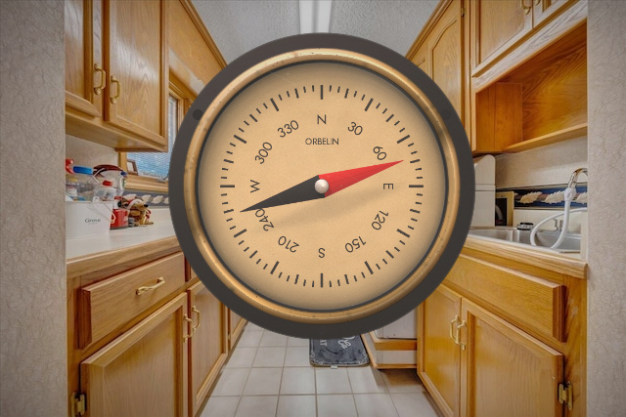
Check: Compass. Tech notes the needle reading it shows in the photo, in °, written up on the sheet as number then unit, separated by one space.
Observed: 72.5 °
